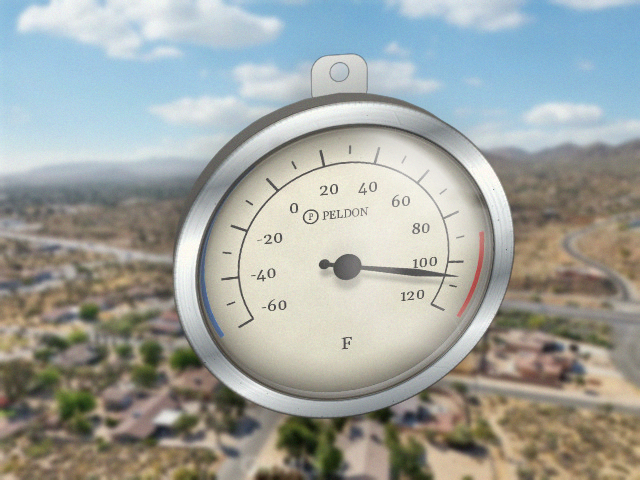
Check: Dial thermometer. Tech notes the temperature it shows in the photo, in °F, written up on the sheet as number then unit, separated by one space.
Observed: 105 °F
